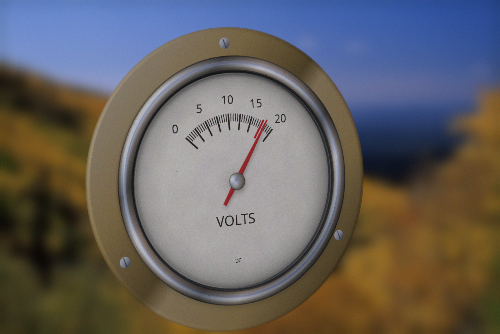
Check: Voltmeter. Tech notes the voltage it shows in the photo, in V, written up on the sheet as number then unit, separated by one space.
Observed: 17.5 V
